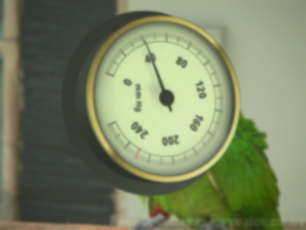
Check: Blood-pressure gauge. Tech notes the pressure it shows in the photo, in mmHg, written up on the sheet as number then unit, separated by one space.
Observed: 40 mmHg
